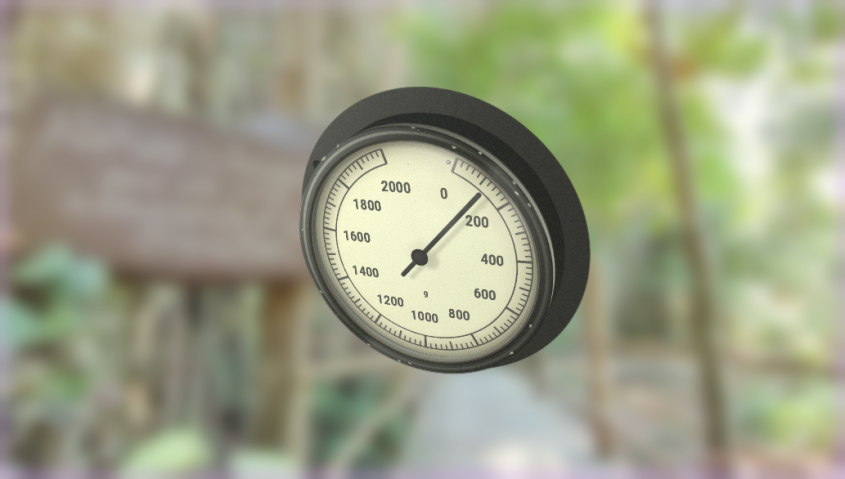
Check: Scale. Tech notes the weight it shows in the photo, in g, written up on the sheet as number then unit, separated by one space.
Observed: 120 g
